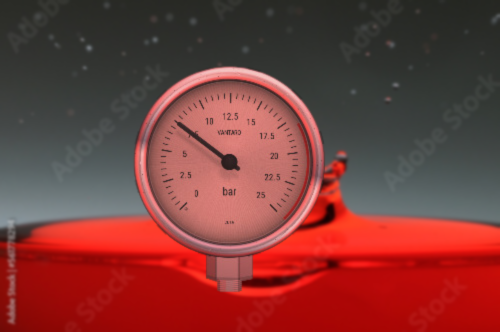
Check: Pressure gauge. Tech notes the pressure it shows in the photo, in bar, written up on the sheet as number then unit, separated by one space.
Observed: 7.5 bar
